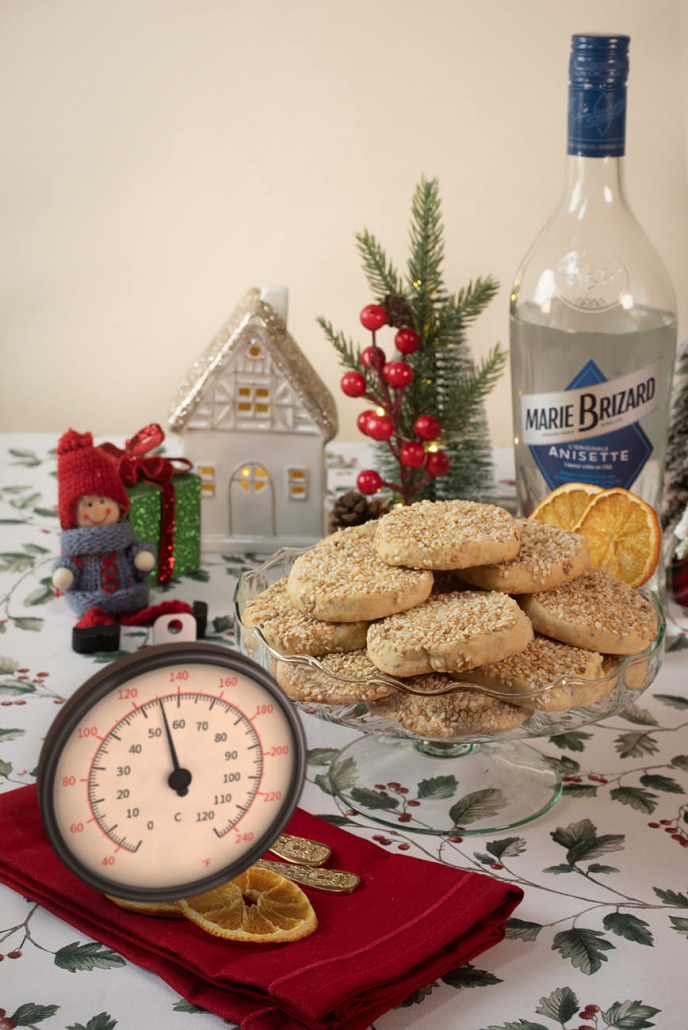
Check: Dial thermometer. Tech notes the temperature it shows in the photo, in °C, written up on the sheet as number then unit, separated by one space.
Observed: 55 °C
